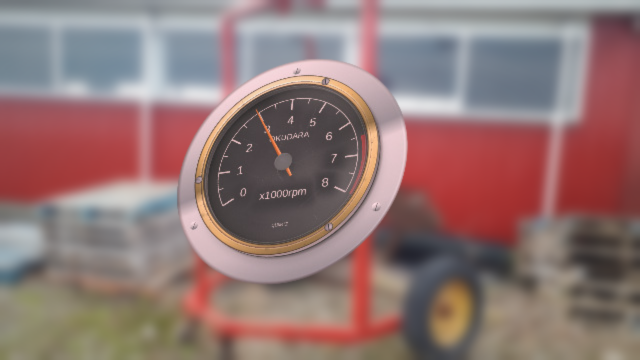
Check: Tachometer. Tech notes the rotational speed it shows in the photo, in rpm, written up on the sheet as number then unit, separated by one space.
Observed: 3000 rpm
